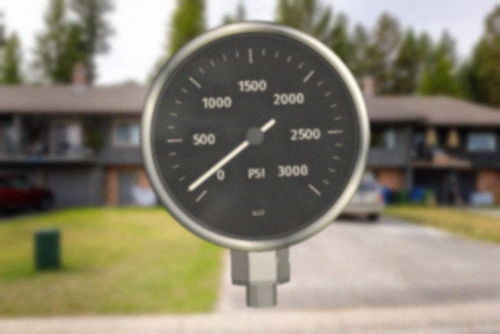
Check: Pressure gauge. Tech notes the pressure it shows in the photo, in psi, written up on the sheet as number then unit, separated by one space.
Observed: 100 psi
